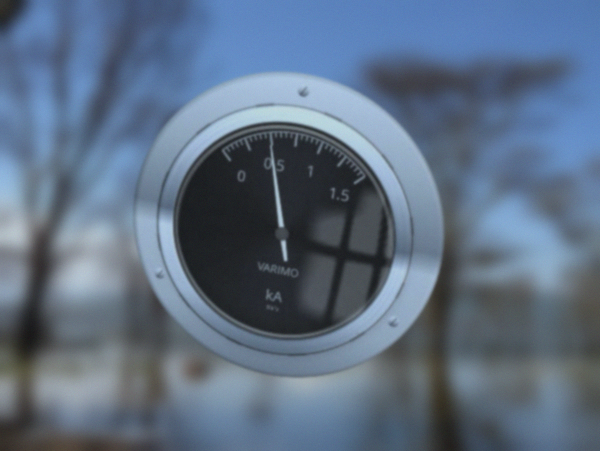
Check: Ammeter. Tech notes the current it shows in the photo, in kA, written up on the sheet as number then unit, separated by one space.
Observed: 0.5 kA
